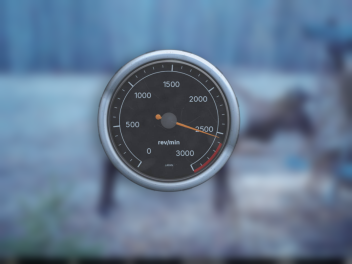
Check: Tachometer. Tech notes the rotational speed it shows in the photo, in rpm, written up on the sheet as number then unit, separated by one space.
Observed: 2550 rpm
